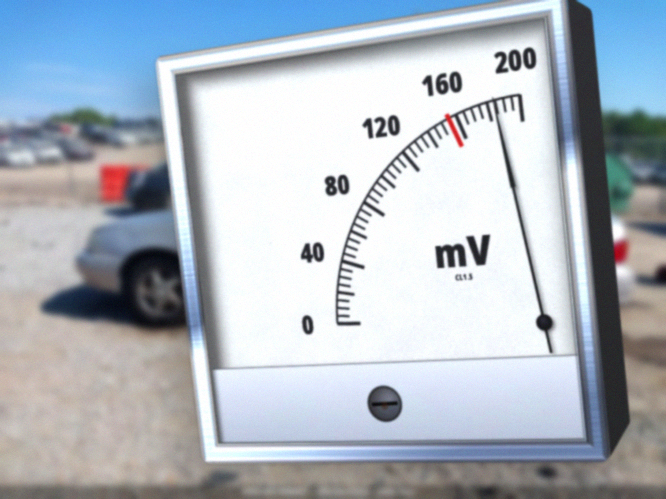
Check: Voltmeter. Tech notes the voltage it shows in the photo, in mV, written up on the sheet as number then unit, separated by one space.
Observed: 185 mV
